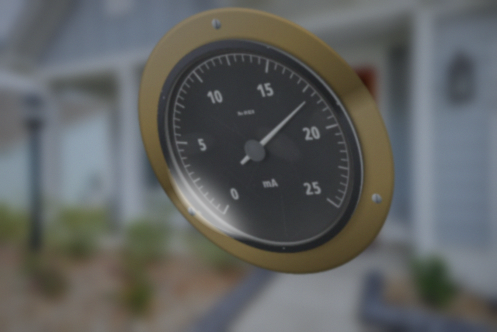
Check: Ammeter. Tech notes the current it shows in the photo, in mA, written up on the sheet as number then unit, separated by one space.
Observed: 18 mA
